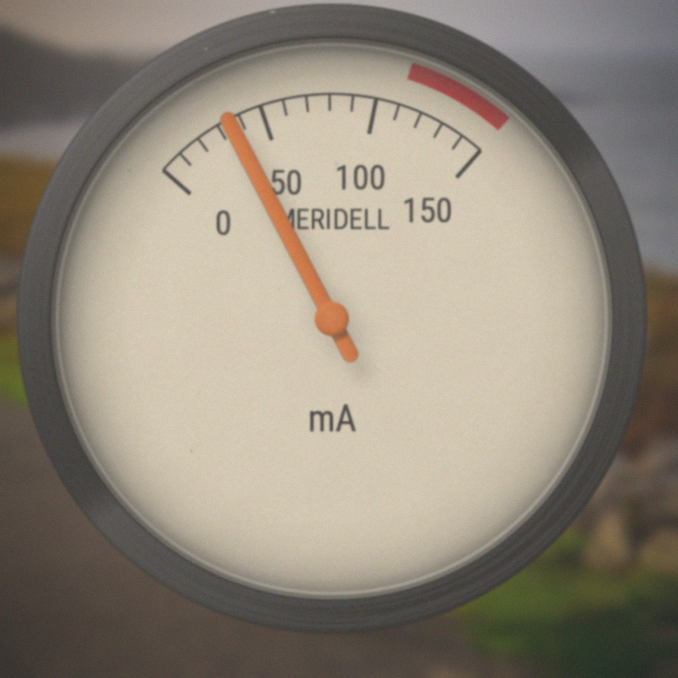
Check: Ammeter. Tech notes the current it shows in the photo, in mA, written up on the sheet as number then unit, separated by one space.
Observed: 35 mA
